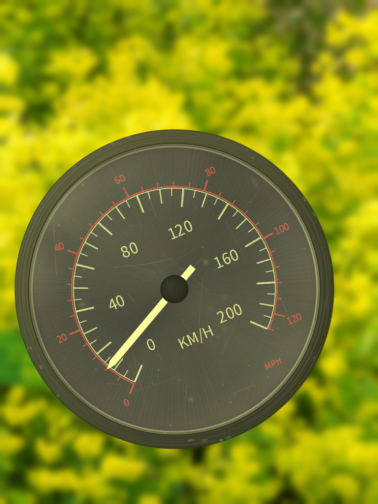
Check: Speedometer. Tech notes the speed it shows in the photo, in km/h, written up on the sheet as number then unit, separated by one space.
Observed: 12.5 km/h
